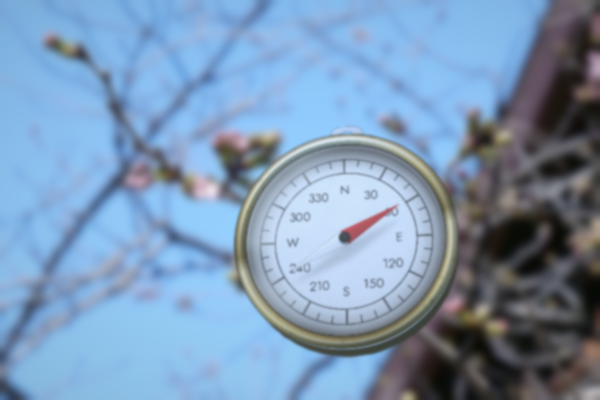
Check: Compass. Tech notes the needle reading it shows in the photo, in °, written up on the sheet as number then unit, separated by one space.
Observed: 60 °
